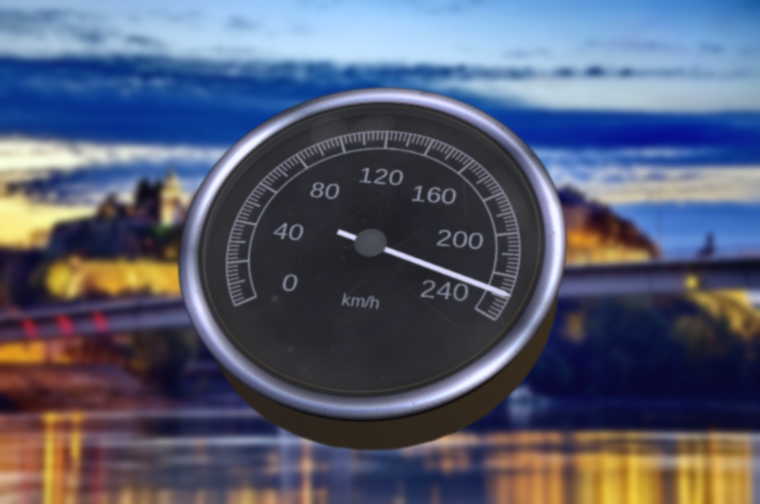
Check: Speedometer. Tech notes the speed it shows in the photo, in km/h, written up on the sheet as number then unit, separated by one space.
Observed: 230 km/h
